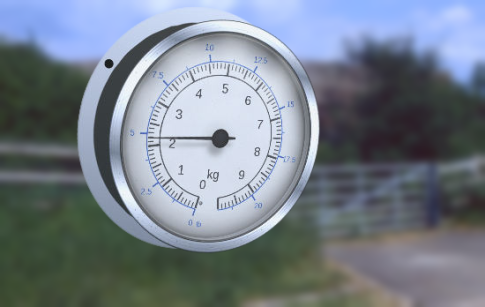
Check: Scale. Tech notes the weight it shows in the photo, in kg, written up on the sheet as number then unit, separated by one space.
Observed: 2.2 kg
